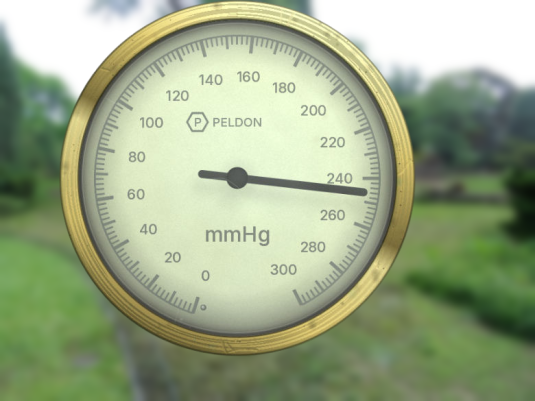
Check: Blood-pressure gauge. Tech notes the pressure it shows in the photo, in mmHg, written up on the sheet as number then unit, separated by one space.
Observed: 246 mmHg
